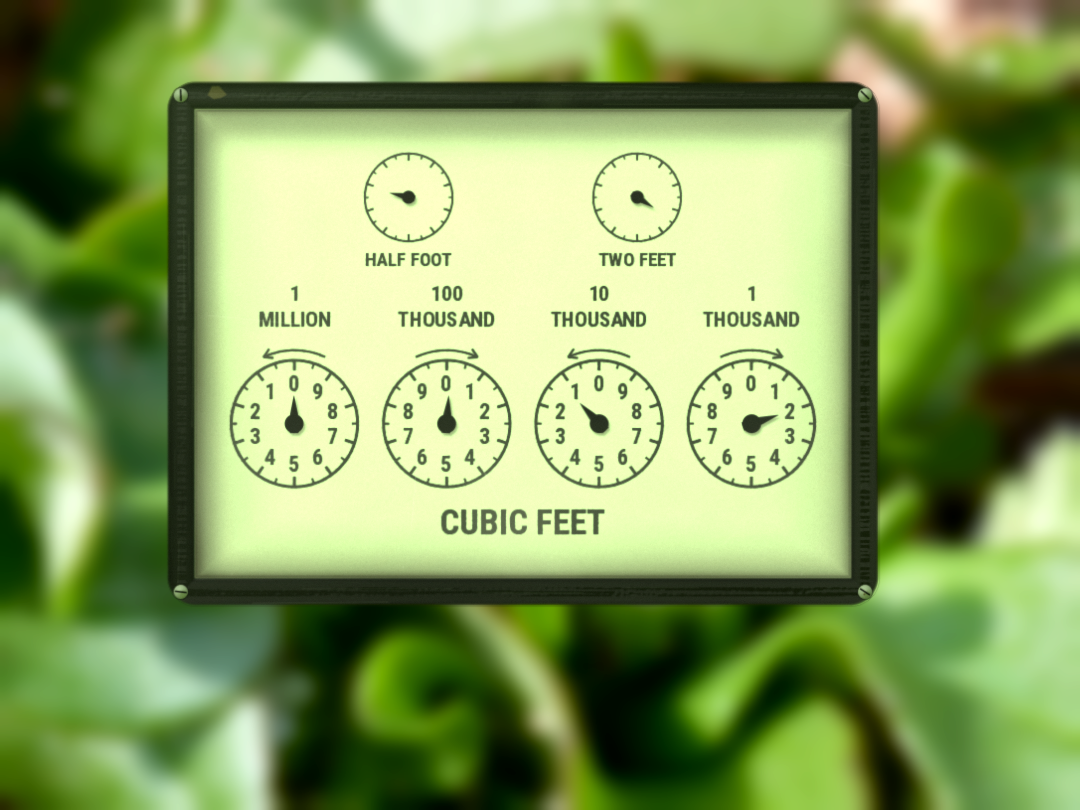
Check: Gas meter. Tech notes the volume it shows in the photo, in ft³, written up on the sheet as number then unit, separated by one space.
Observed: 1200 ft³
